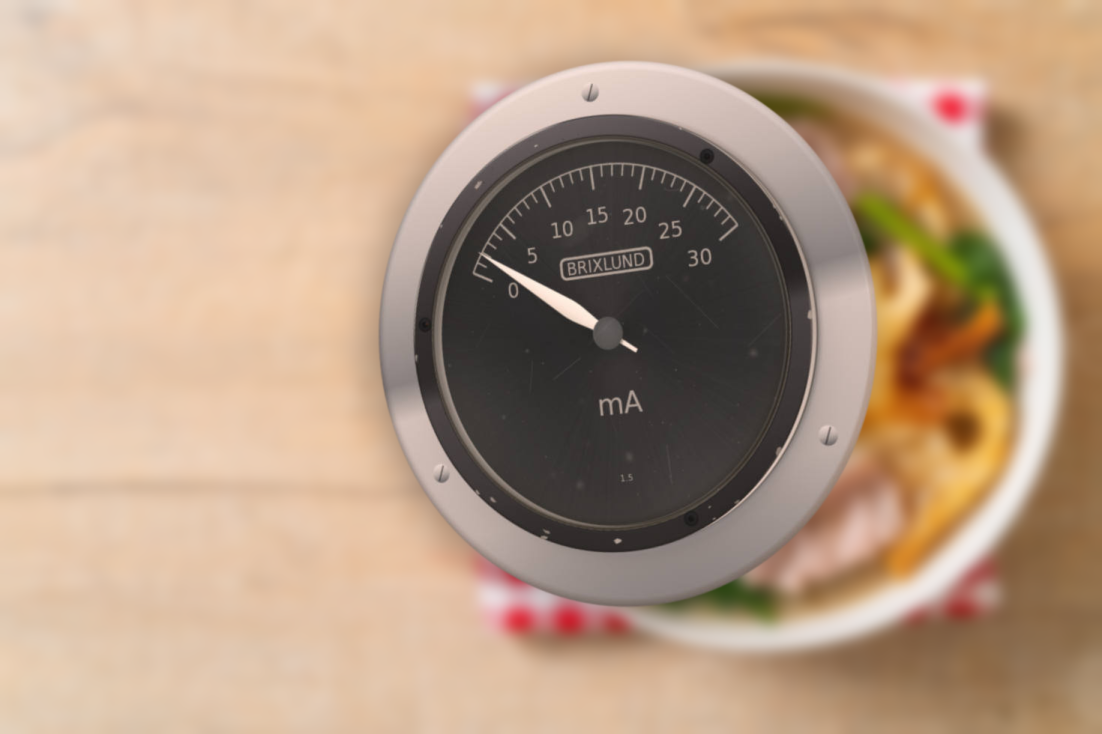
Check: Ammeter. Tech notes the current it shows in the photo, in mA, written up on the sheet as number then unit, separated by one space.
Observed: 2 mA
